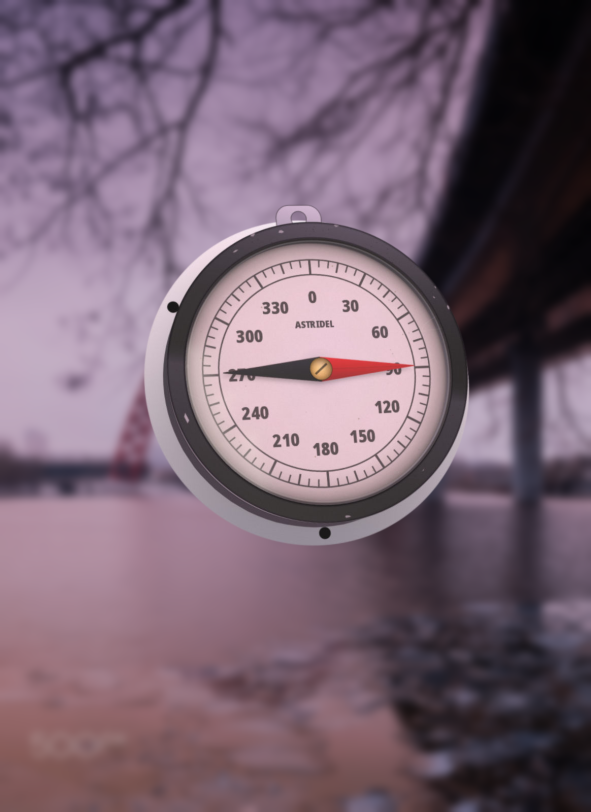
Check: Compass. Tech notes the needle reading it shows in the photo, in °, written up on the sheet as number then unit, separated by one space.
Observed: 90 °
